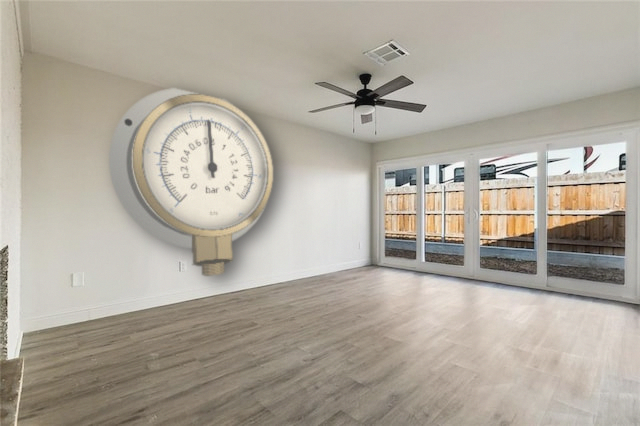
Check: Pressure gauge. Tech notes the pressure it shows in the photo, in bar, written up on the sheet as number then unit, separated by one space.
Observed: 0.8 bar
